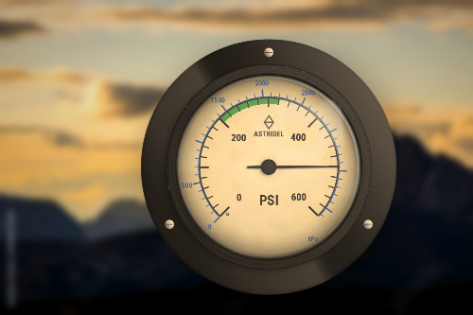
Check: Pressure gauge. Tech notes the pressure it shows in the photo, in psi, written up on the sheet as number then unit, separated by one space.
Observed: 500 psi
